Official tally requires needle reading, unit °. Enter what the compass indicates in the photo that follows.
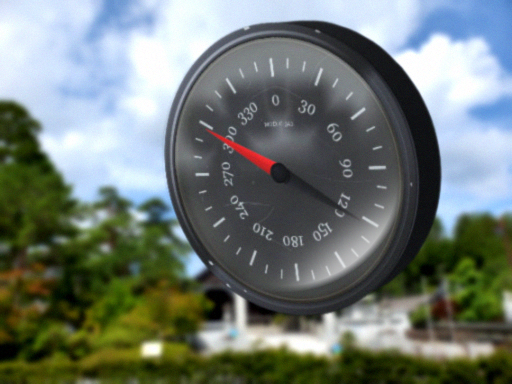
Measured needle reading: 300 °
